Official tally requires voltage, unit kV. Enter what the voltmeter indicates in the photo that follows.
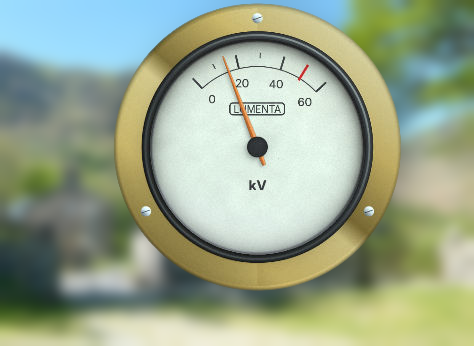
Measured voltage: 15 kV
